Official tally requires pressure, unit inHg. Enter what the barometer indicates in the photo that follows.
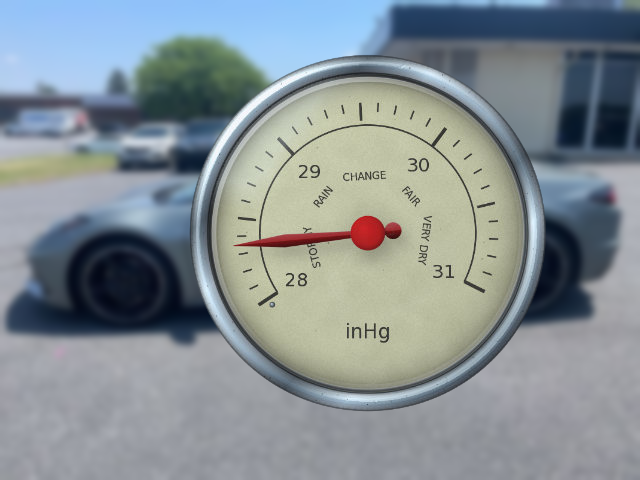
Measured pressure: 28.35 inHg
